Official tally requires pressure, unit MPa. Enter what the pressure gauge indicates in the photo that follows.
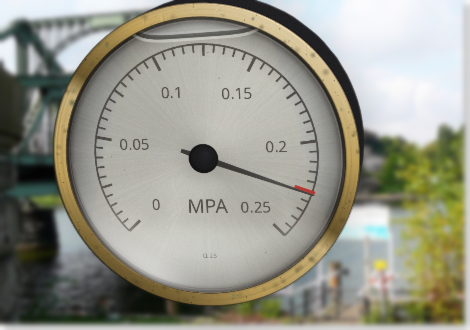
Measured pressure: 0.225 MPa
